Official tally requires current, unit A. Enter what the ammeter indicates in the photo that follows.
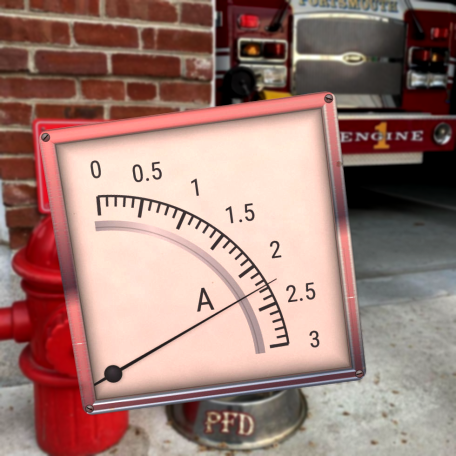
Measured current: 2.25 A
